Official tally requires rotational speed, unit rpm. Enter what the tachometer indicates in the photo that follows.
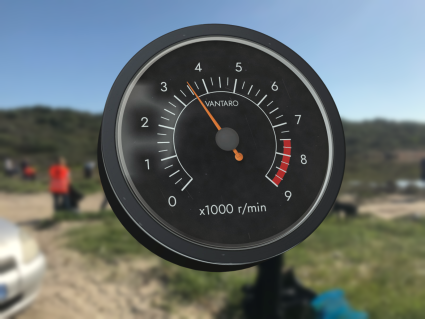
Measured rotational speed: 3500 rpm
